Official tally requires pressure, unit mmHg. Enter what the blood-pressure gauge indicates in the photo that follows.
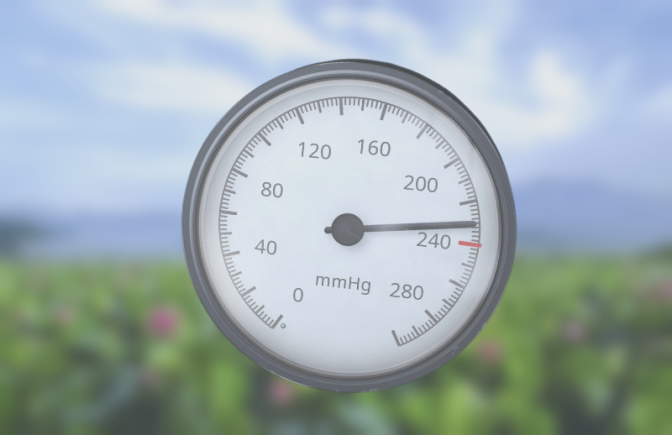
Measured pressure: 230 mmHg
